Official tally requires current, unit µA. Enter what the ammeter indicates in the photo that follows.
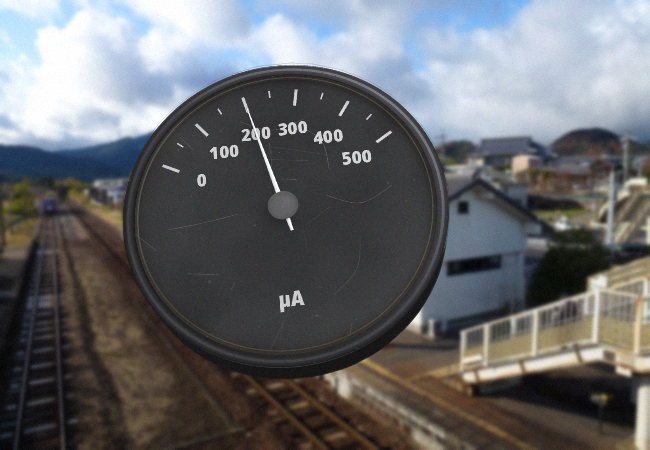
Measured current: 200 µA
